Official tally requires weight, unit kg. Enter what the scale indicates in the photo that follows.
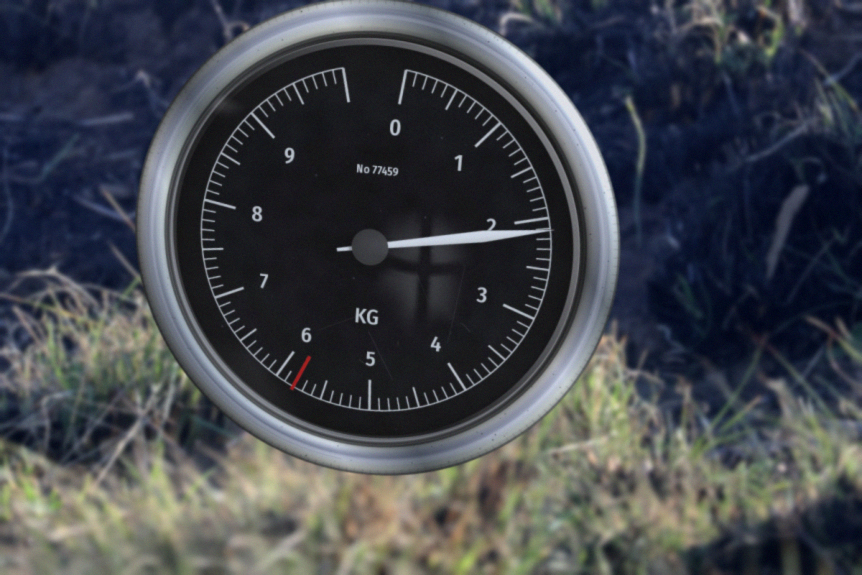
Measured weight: 2.1 kg
